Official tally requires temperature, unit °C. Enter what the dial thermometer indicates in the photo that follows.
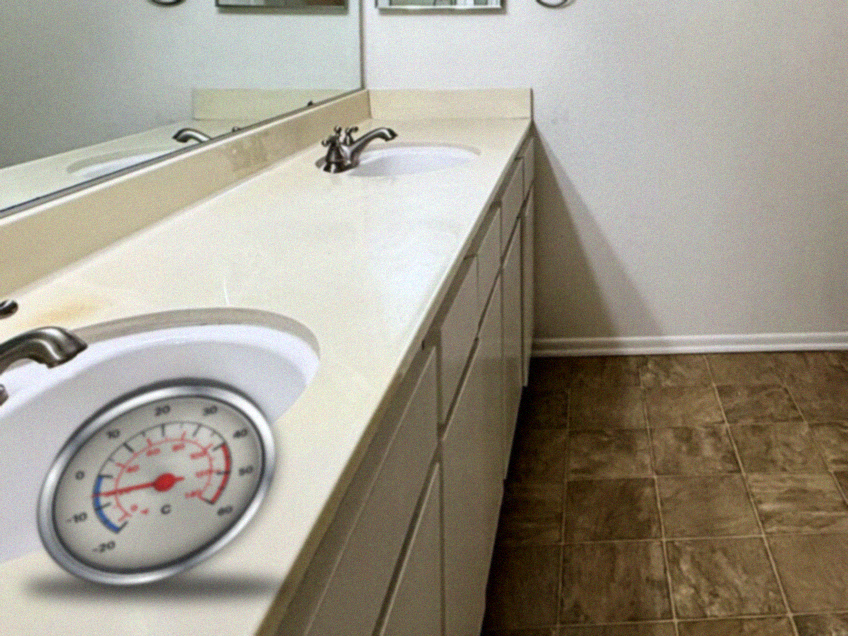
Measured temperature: -5 °C
